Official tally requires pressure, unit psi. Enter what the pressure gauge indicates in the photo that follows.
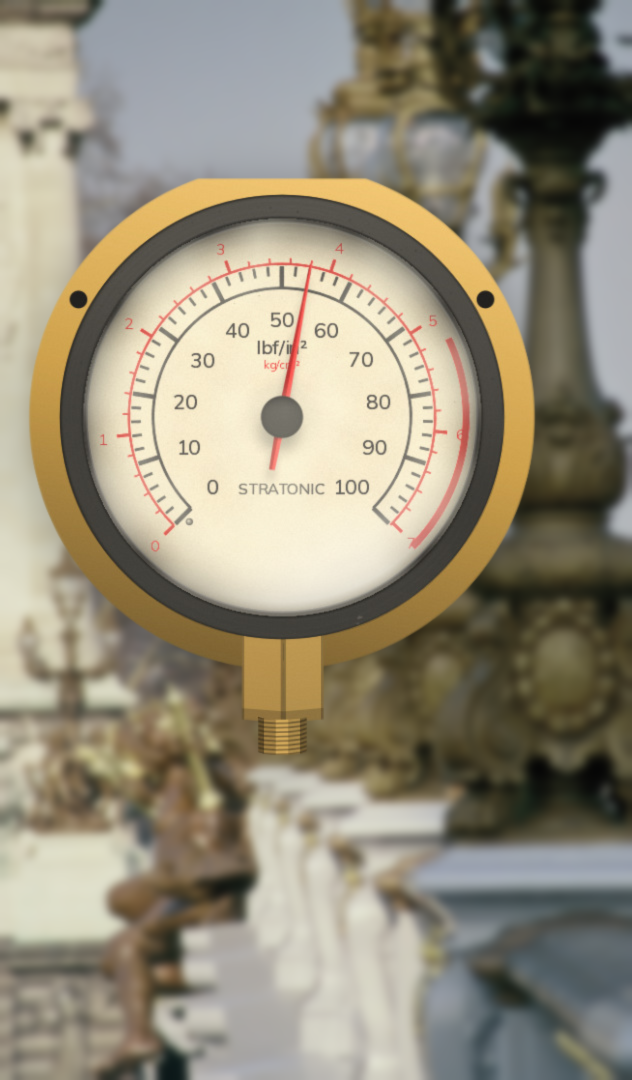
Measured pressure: 54 psi
